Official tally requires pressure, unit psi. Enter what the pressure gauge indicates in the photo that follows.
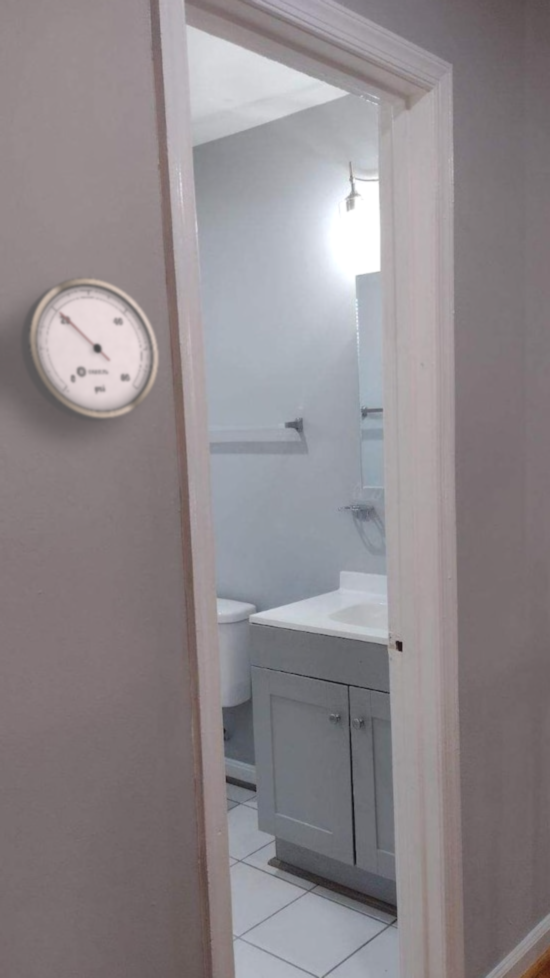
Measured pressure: 20 psi
